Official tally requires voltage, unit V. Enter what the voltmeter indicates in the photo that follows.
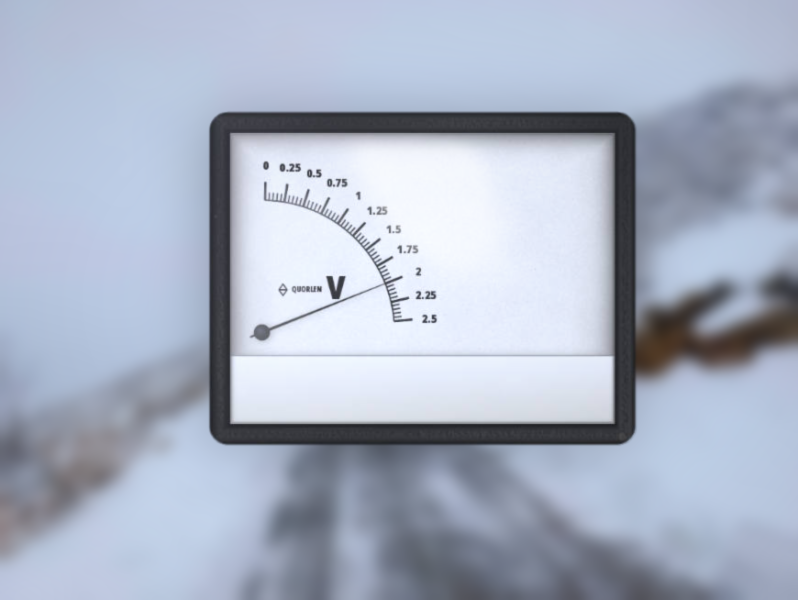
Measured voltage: 2 V
